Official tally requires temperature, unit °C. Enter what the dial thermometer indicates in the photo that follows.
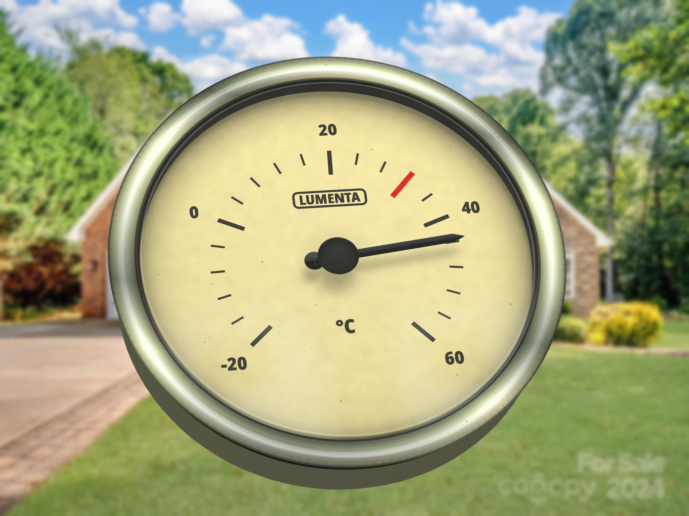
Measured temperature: 44 °C
